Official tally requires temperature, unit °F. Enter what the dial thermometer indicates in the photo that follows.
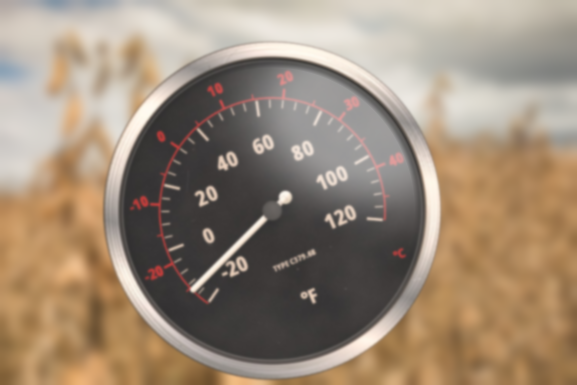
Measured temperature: -14 °F
